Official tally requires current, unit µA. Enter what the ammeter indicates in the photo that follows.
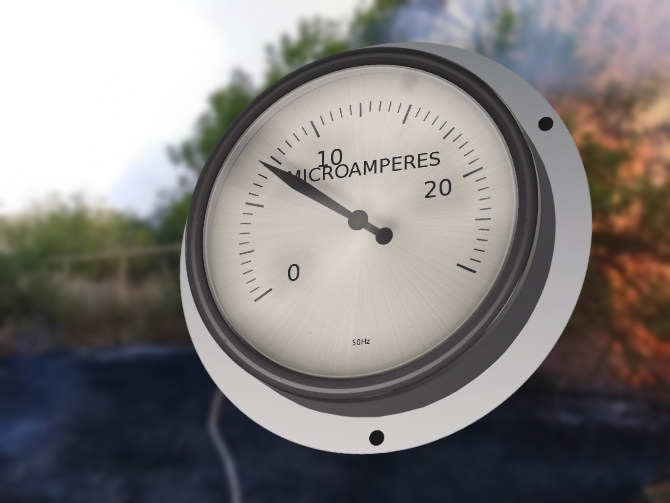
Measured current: 7 µA
